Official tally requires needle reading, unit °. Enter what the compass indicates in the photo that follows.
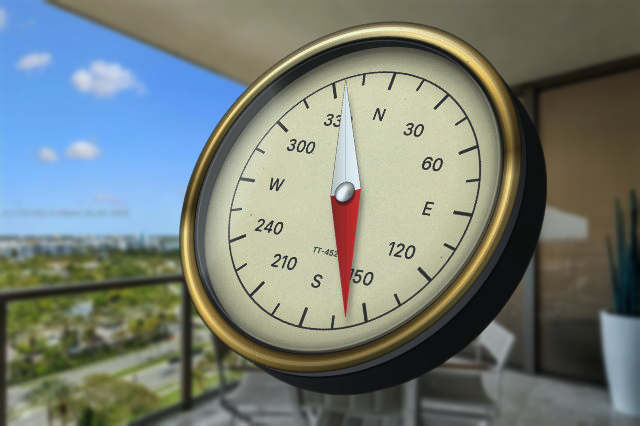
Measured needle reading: 157.5 °
